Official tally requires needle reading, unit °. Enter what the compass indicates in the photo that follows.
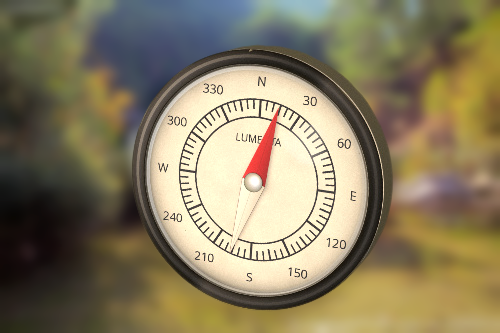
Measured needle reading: 15 °
